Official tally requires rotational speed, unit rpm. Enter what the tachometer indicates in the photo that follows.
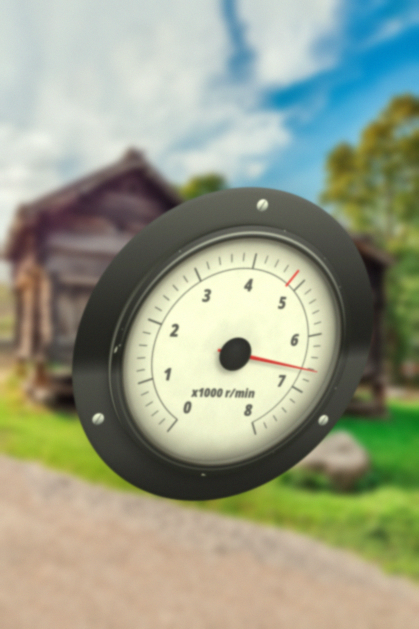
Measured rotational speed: 6600 rpm
